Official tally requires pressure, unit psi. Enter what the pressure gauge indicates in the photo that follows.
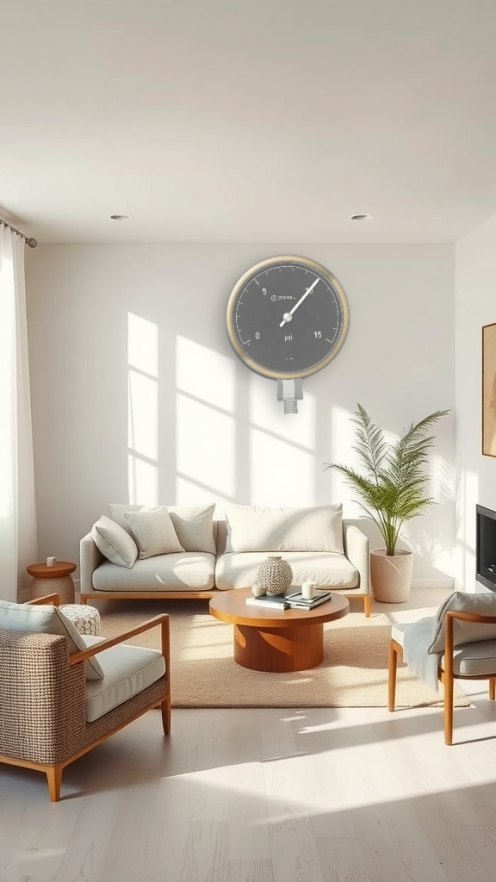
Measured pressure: 10 psi
